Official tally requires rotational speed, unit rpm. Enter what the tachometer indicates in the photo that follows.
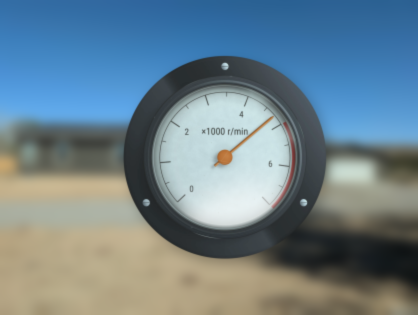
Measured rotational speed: 4750 rpm
